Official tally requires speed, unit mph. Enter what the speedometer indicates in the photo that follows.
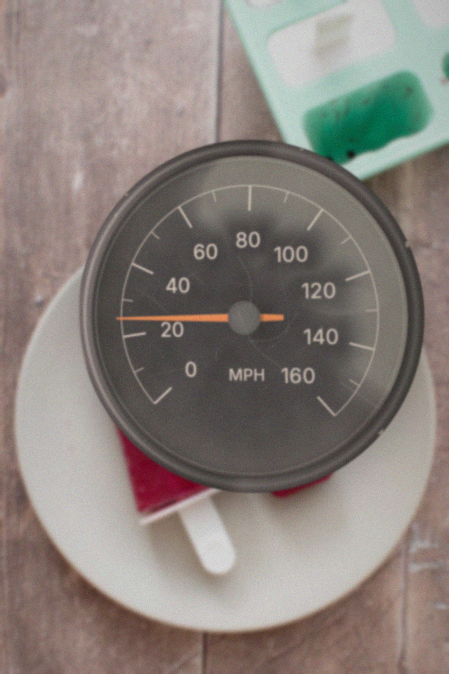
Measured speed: 25 mph
